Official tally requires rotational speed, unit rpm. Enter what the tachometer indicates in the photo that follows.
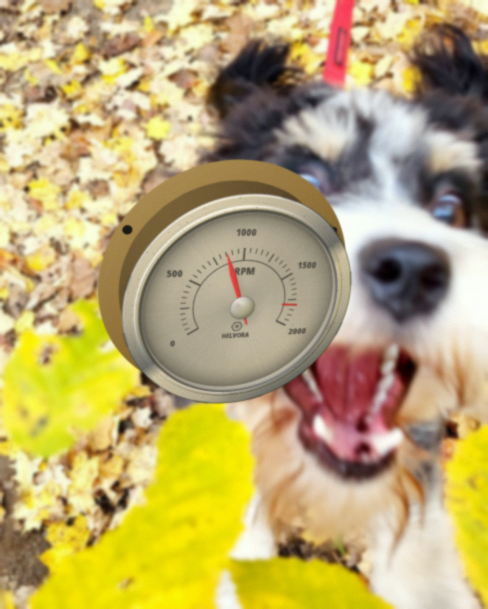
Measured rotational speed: 850 rpm
